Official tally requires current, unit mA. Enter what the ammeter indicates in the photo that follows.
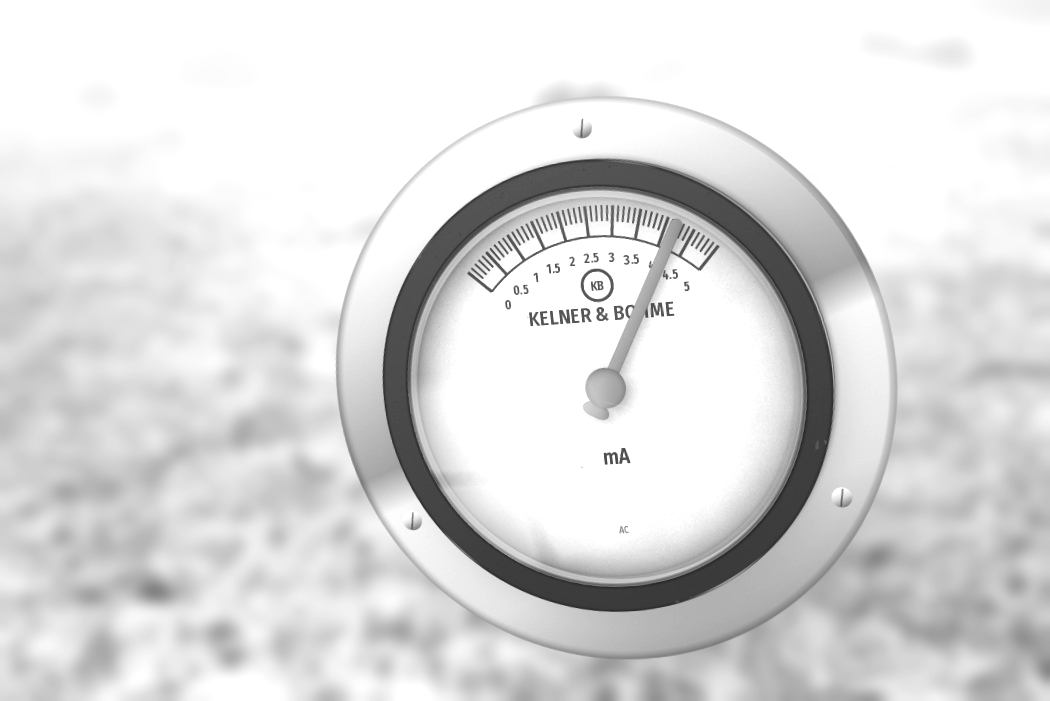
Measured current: 4.2 mA
